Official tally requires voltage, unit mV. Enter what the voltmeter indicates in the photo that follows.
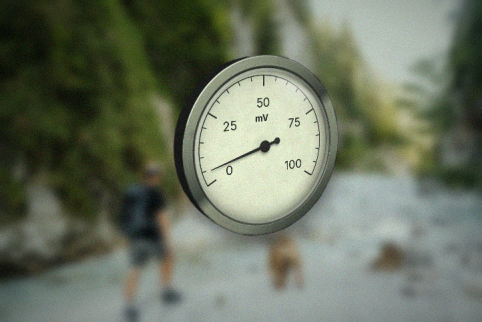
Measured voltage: 5 mV
